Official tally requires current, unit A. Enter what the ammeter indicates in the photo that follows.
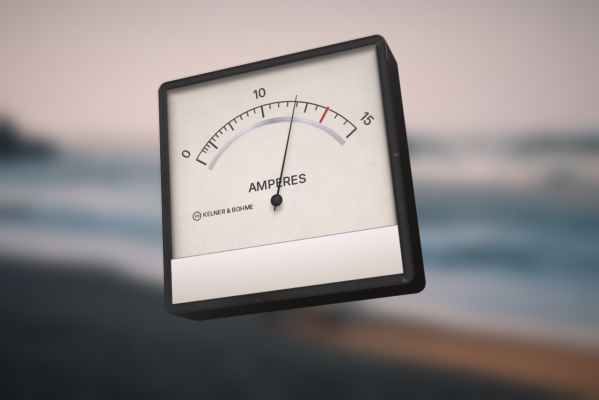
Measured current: 12 A
